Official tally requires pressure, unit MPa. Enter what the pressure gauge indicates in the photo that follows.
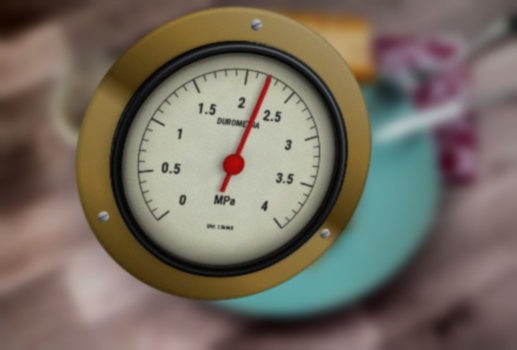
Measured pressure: 2.2 MPa
